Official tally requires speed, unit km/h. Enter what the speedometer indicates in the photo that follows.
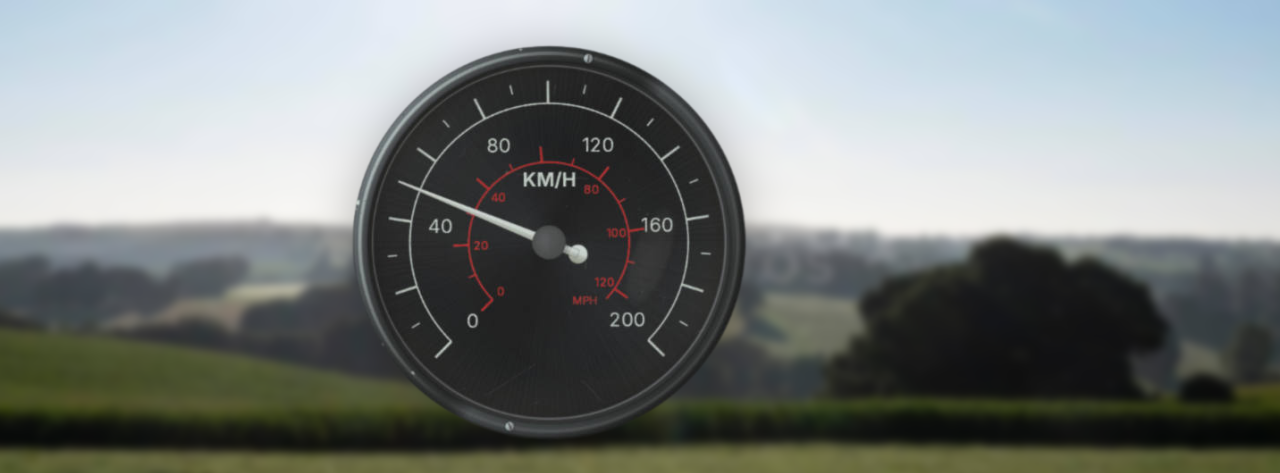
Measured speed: 50 km/h
